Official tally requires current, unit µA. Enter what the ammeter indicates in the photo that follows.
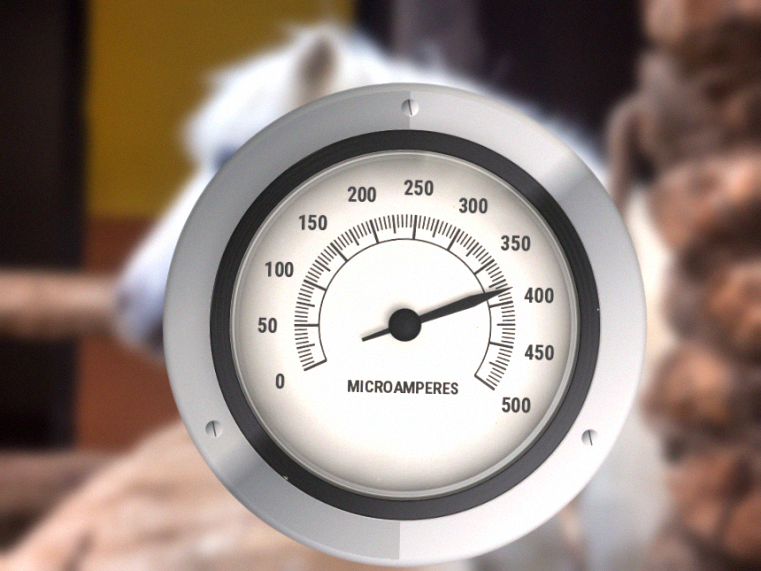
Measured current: 385 µA
